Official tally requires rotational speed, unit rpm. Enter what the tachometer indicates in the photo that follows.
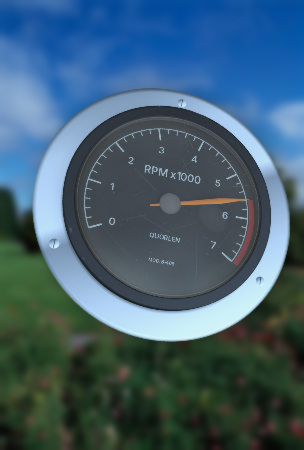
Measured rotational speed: 5600 rpm
